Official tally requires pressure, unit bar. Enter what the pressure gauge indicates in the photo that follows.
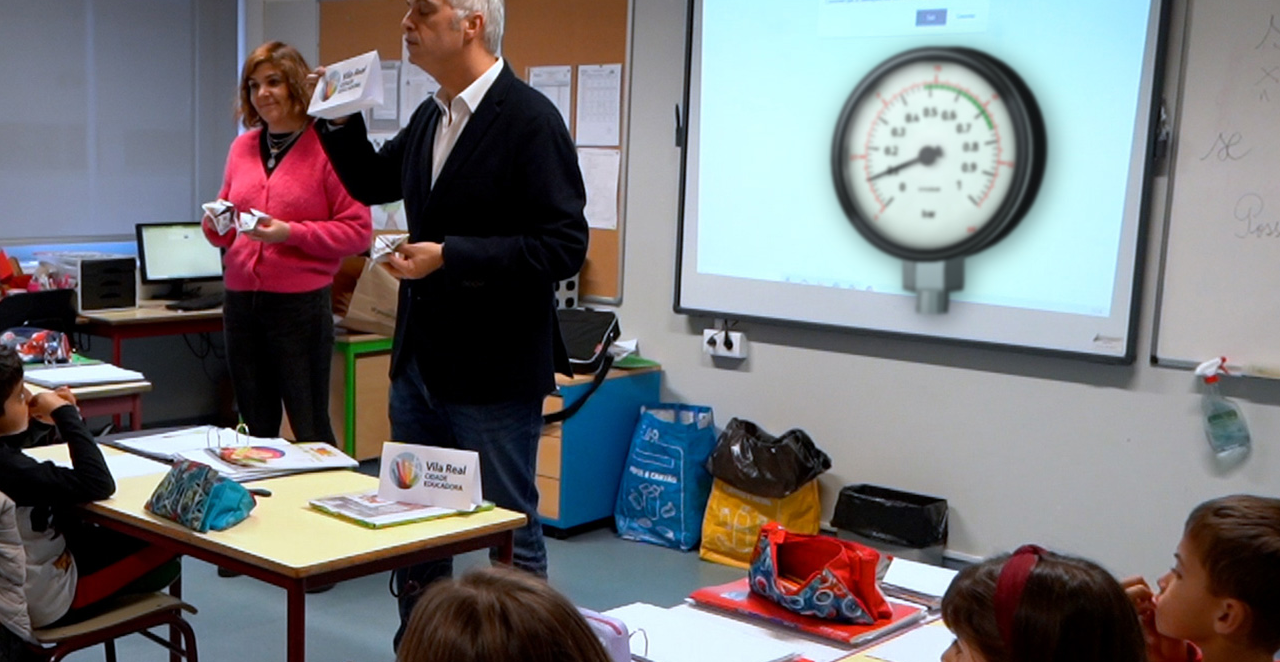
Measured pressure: 0.1 bar
